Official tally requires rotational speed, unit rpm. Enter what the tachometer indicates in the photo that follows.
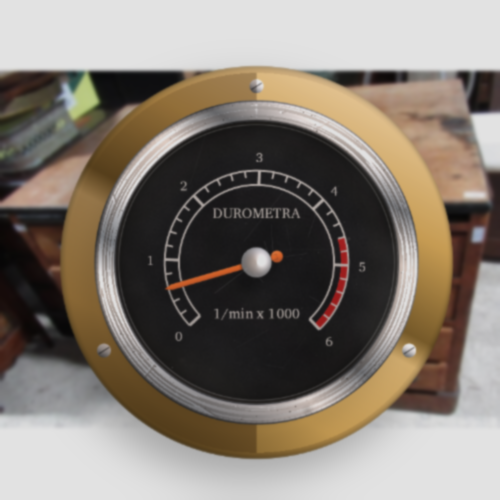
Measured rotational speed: 600 rpm
